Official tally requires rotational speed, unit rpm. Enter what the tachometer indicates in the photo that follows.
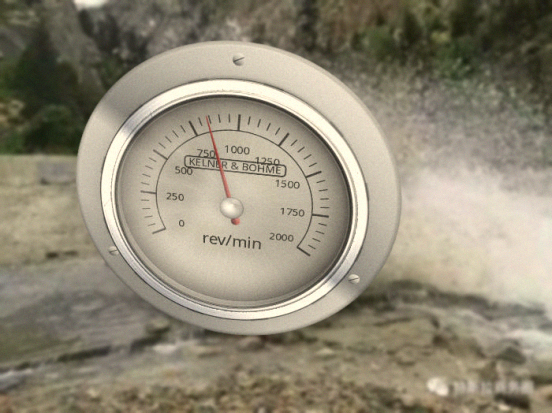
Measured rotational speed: 850 rpm
